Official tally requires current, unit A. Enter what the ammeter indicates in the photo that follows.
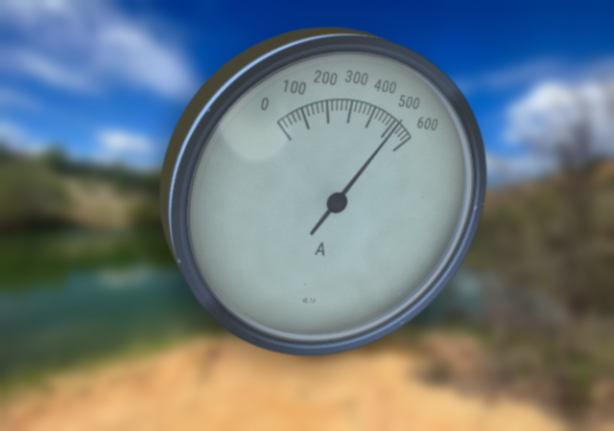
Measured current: 500 A
